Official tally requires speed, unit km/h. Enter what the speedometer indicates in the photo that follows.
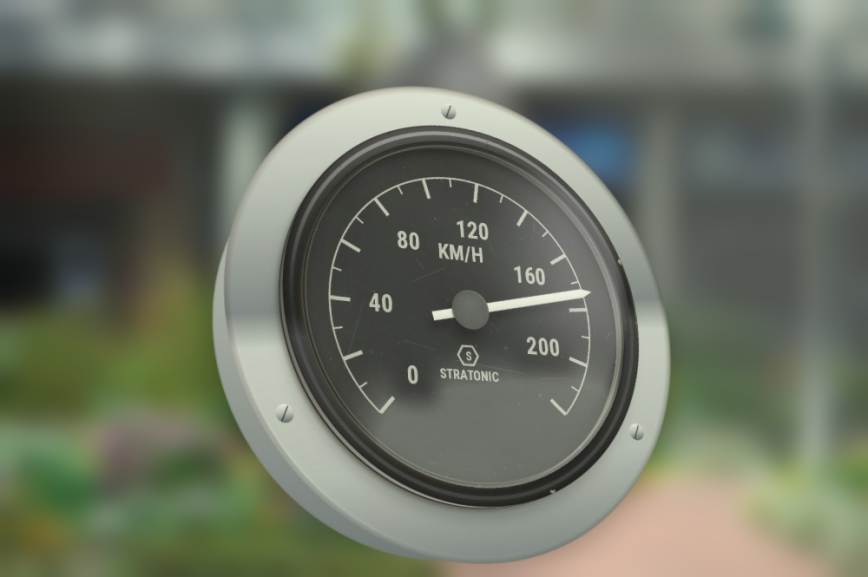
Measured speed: 175 km/h
